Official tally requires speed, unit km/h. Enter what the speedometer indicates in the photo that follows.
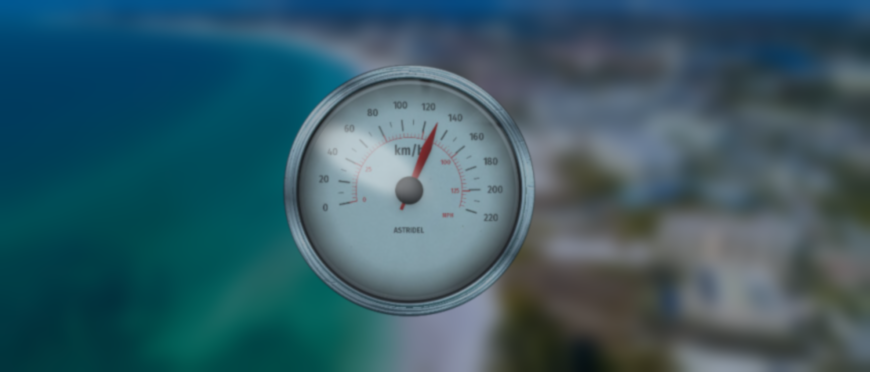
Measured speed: 130 km/h
